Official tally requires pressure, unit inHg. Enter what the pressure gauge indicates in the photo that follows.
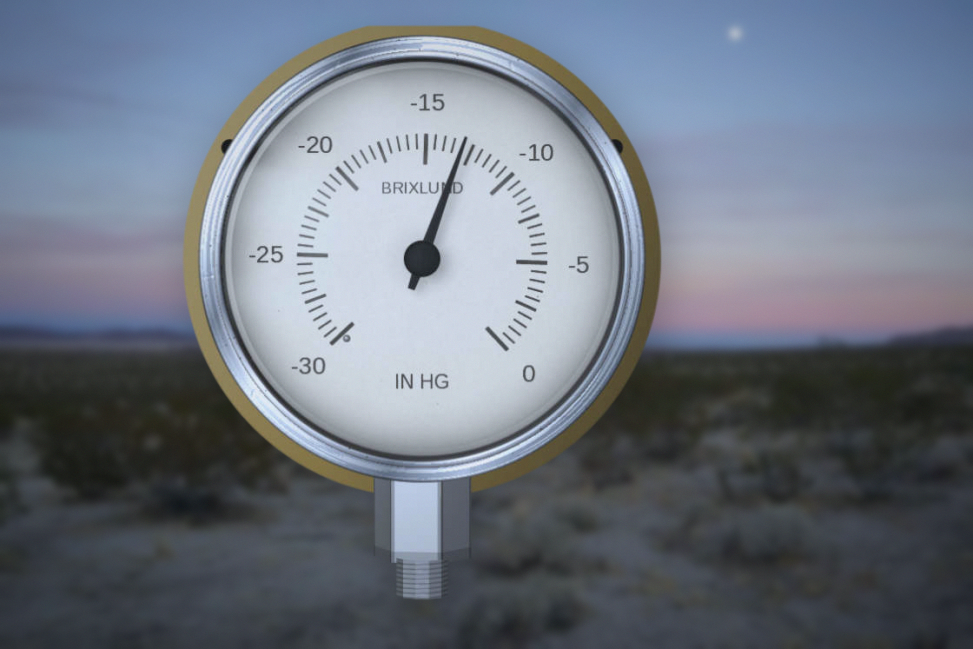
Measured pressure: -13 inHg
